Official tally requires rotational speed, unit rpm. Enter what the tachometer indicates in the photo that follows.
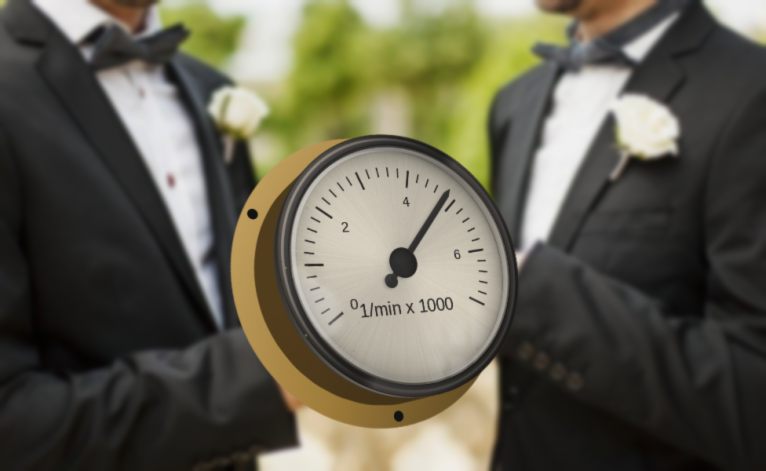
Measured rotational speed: 4800 rpm
